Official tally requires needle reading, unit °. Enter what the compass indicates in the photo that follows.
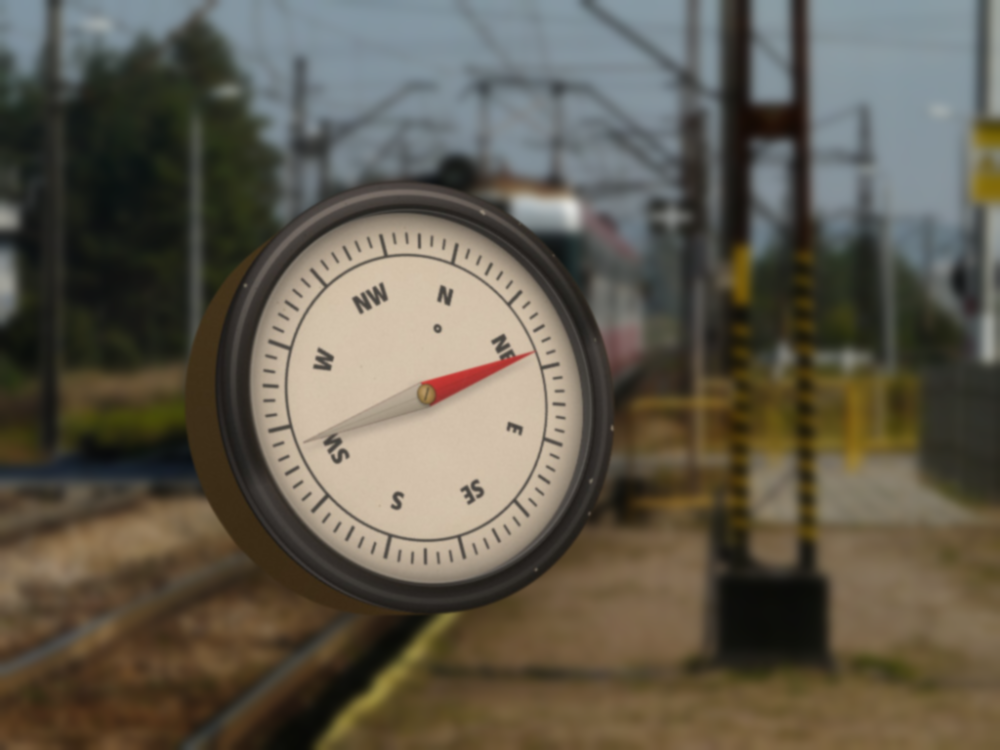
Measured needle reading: 52.5 °
